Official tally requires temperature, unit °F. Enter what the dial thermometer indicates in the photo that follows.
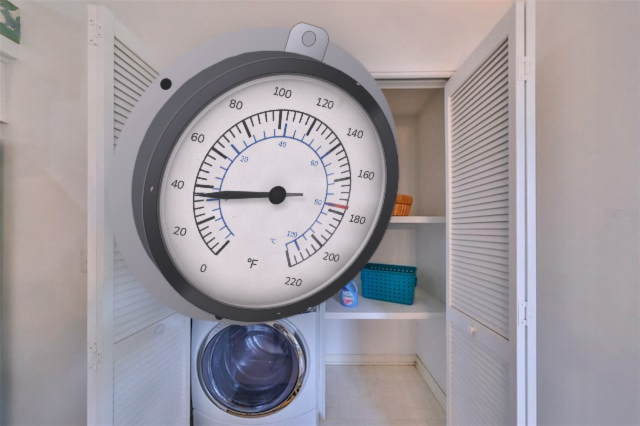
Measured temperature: 36 °F
